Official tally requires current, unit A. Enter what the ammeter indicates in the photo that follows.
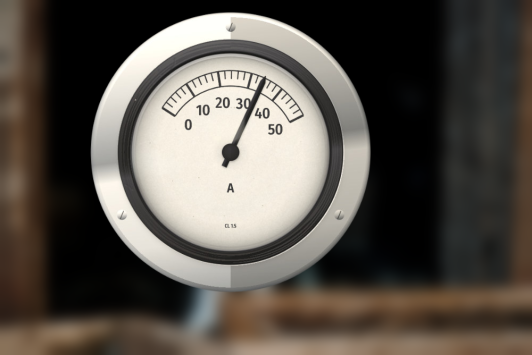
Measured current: 34 A
